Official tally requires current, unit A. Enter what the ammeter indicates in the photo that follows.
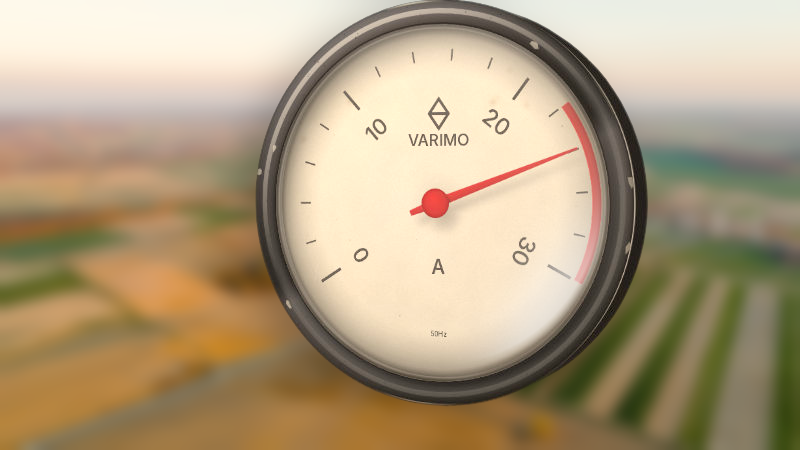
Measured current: 24 A
